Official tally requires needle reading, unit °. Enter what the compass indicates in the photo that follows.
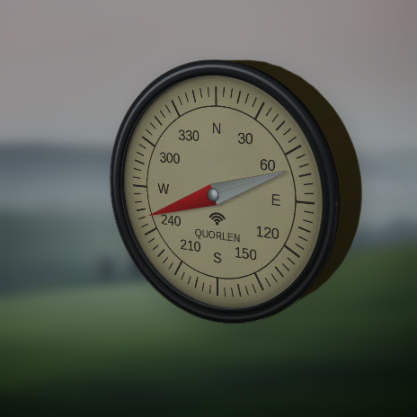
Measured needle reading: 250 °
